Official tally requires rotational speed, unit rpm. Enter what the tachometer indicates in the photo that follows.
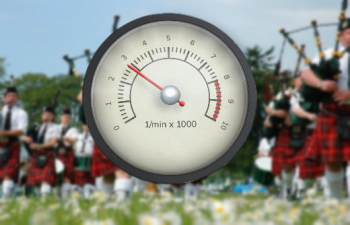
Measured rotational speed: 2800 rpm
